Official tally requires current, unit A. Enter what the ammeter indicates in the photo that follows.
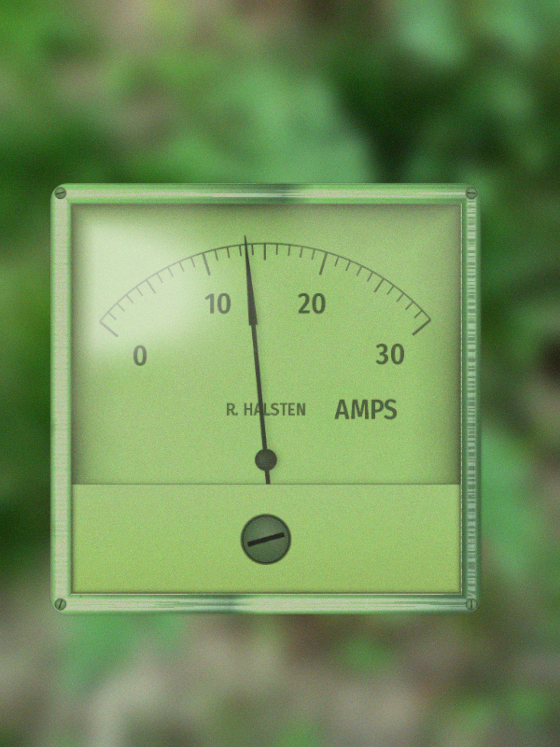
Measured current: 13.5 A
